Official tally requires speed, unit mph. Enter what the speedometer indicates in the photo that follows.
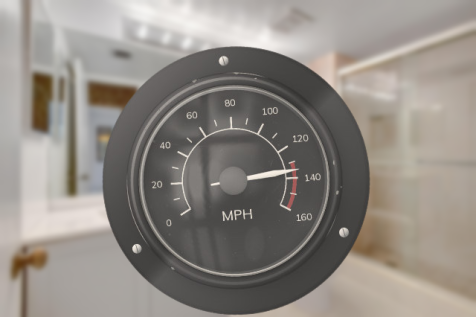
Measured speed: 135 mph
